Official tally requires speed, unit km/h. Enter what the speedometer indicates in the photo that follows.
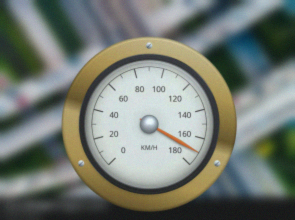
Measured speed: 170 km/h
